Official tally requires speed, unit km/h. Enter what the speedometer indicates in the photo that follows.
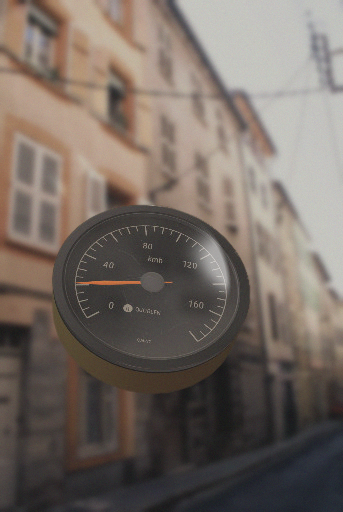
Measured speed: 20 km/h
